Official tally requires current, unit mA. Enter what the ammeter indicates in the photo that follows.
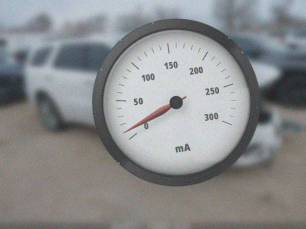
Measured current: 10 mA
